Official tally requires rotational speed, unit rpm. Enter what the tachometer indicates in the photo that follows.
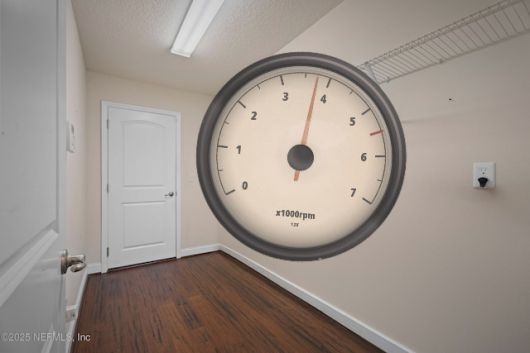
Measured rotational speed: 3750 rpm
